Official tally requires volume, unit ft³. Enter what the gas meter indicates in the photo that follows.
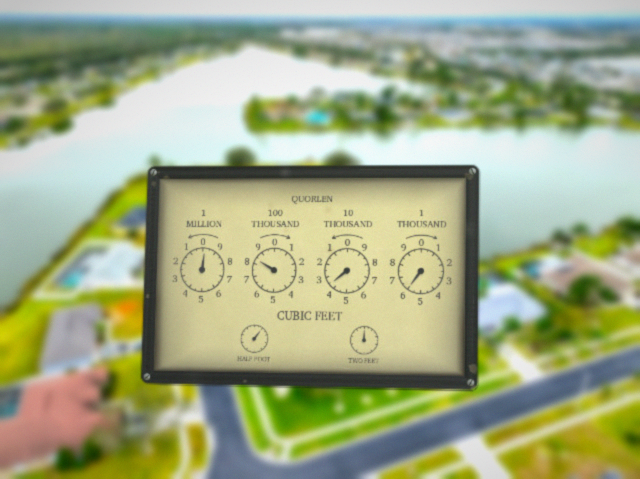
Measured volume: 983600 ft³
